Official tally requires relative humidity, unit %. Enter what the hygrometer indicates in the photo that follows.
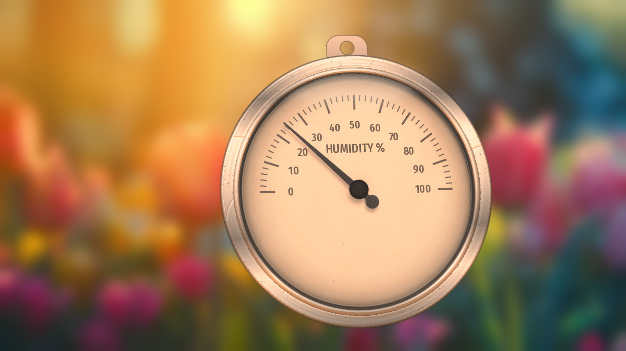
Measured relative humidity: 24 %
